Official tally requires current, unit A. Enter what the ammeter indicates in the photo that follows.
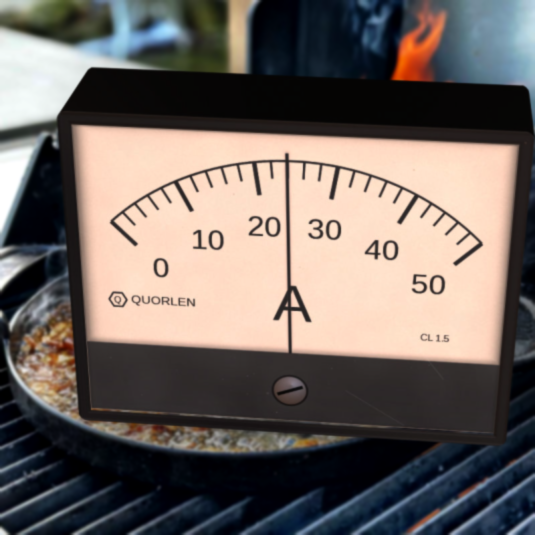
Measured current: 24 A
